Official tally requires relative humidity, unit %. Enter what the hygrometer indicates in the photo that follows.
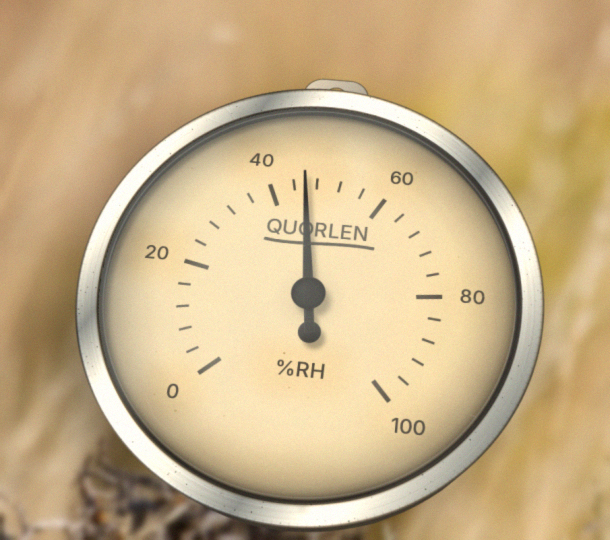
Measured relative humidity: 46 %
